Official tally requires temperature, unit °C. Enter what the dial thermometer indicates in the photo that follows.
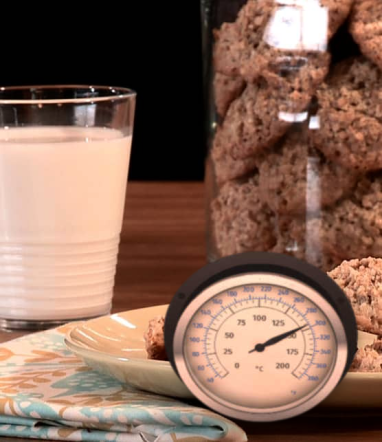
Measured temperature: 145 °C
